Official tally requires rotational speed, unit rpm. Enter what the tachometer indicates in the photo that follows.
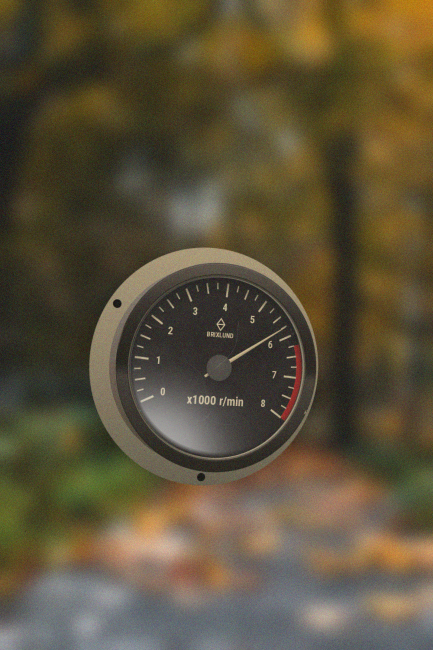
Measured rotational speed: 5750 rpm
